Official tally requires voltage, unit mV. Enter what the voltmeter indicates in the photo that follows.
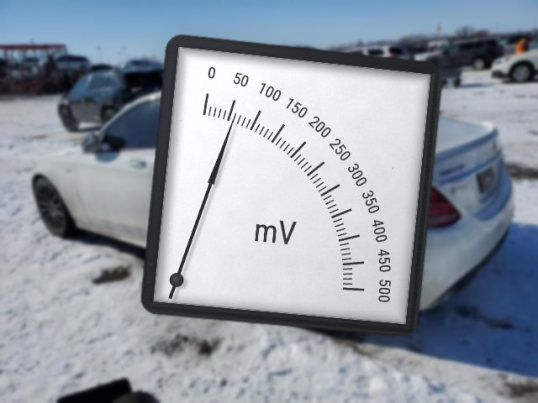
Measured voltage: 60 mV
